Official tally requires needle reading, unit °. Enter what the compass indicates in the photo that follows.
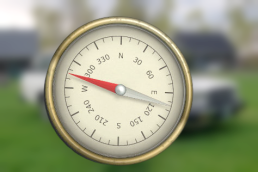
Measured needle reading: 285 °
